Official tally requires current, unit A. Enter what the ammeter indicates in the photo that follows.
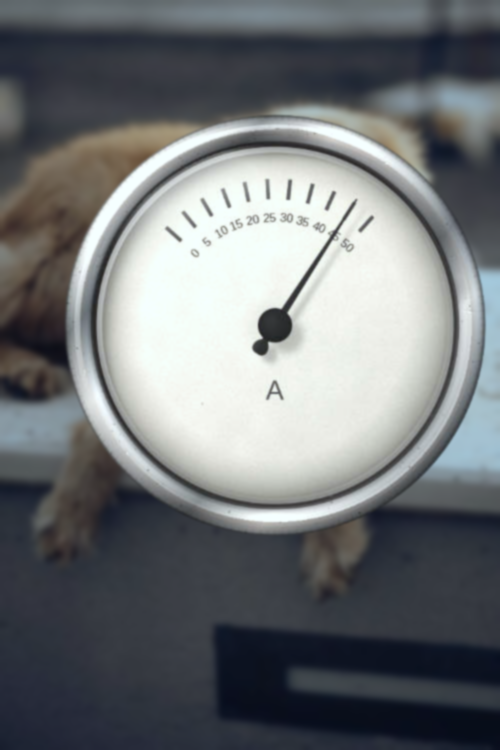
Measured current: 45 A
